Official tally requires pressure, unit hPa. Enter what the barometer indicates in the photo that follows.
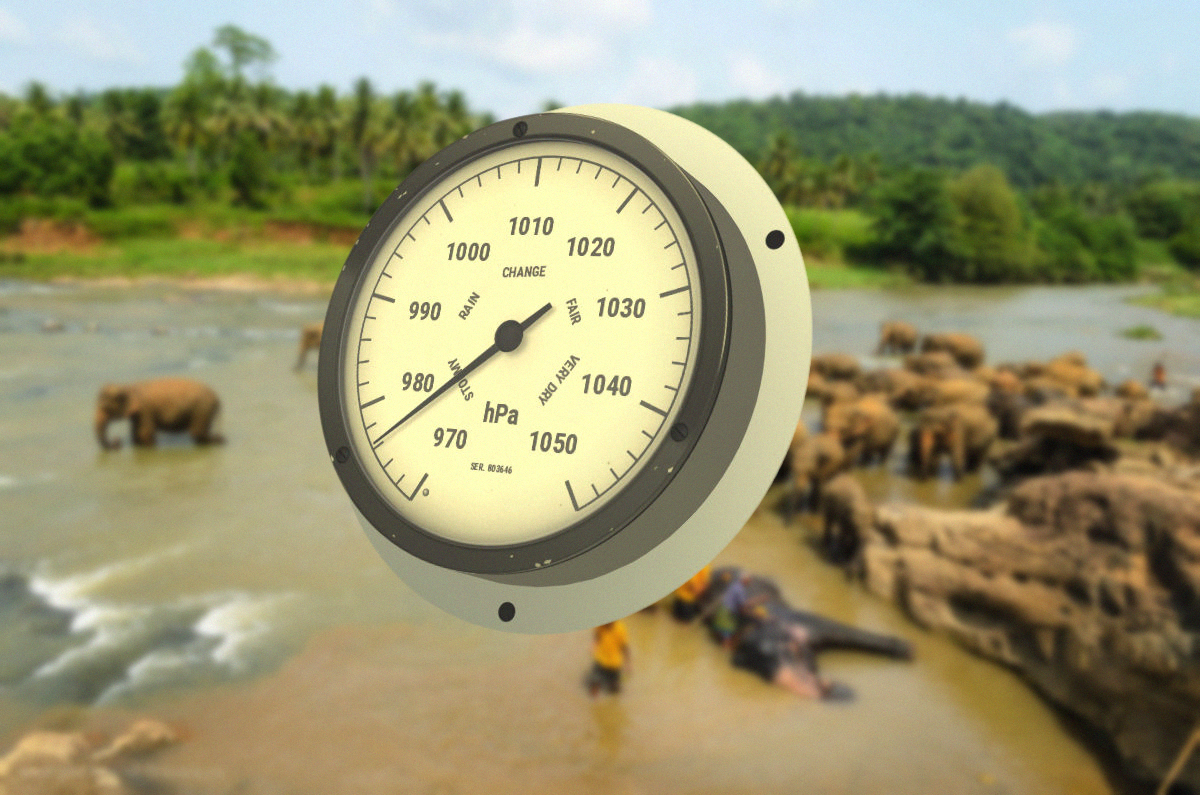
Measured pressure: 976 hPa
